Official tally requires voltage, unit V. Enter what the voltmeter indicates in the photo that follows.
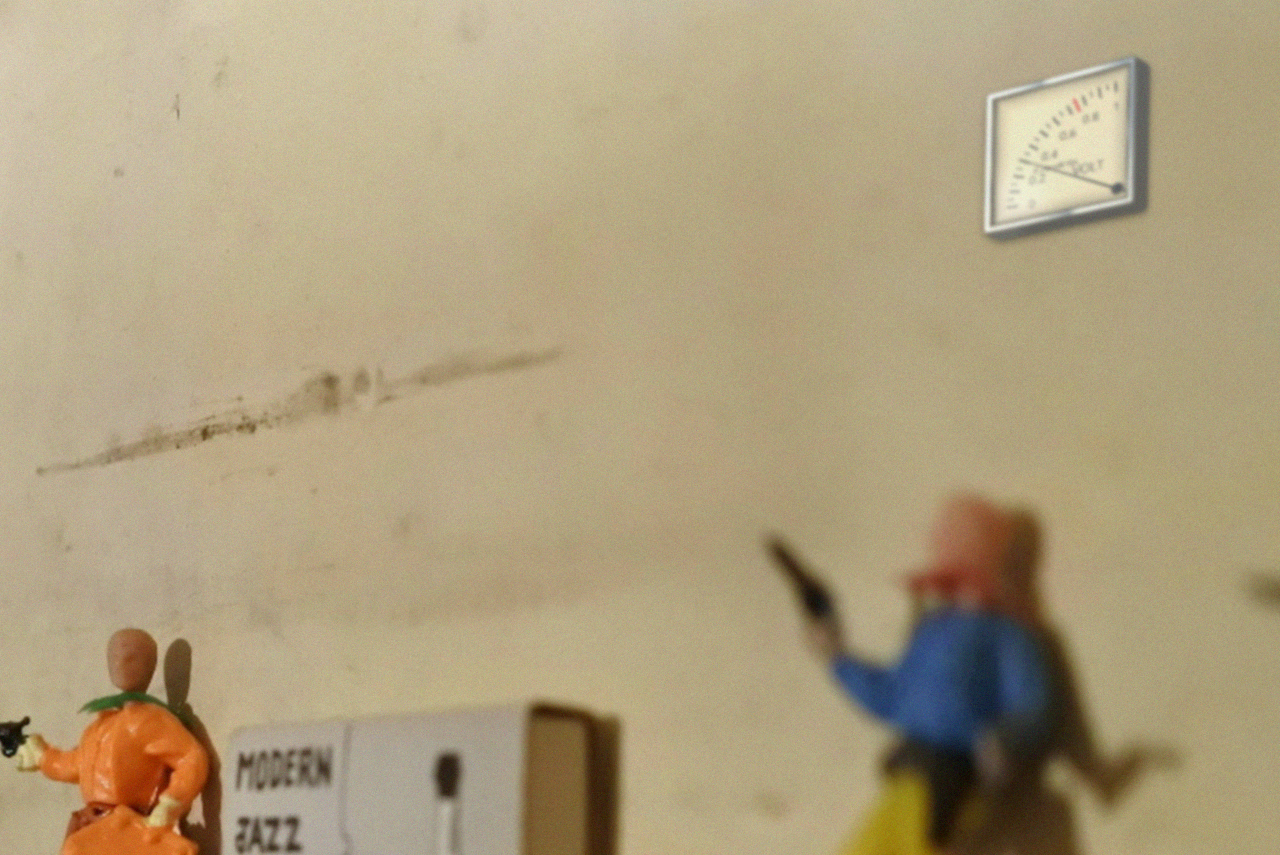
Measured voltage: 0.3 V
